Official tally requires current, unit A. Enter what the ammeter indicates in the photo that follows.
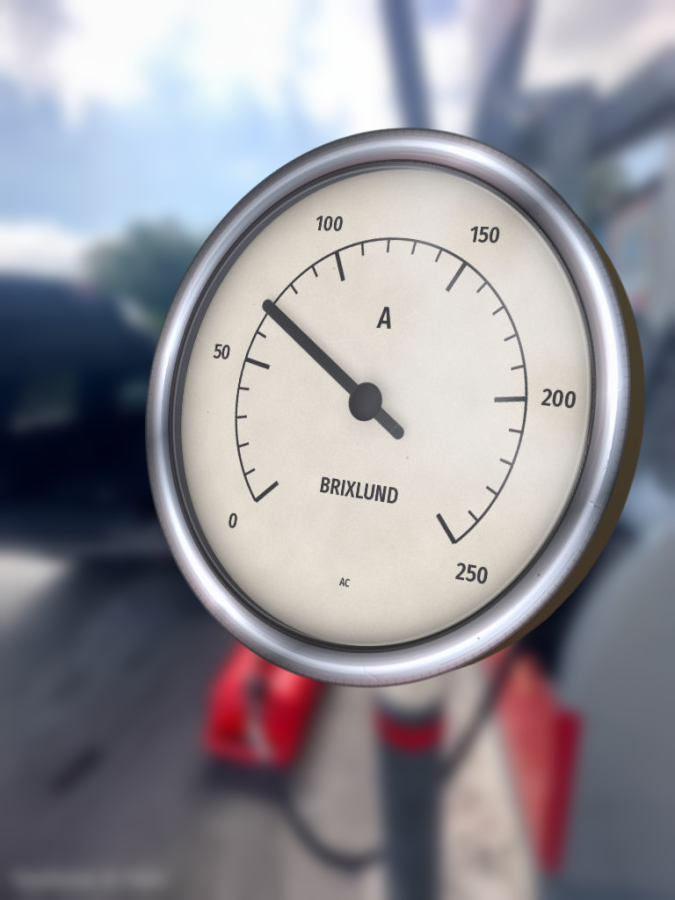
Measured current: 70 A
